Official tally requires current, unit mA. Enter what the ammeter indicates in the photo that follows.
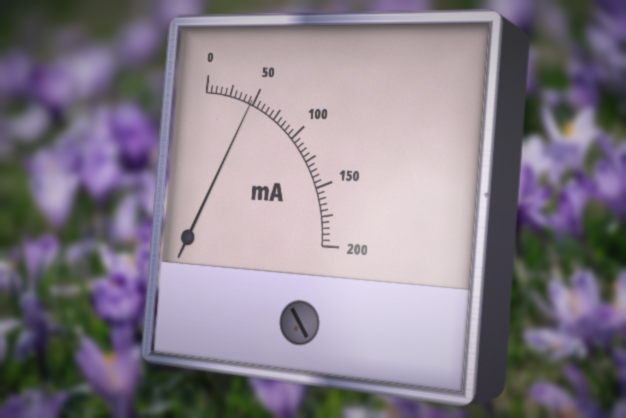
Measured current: 50 mA
